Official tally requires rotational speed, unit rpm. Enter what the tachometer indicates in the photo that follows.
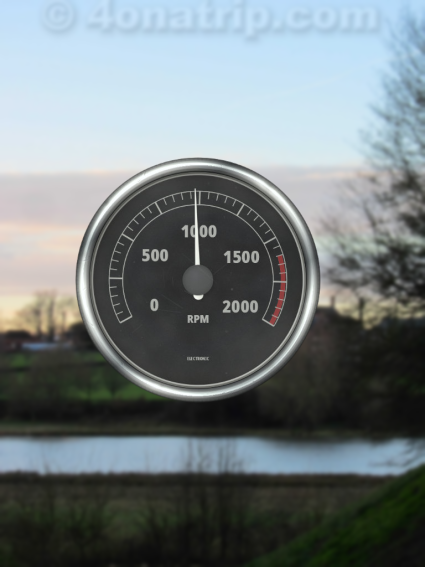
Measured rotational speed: 975 rpm
